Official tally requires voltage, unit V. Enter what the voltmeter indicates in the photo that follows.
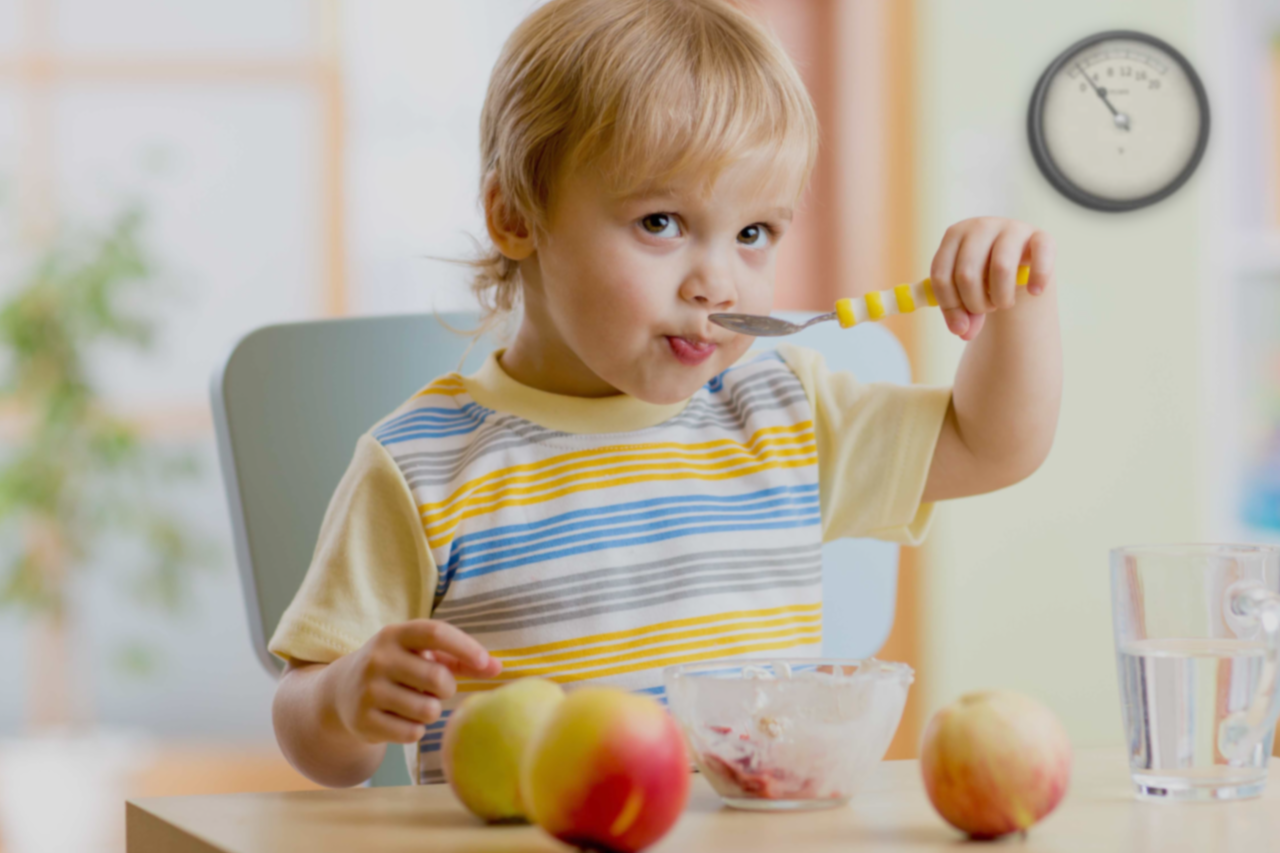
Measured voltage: 2 V
